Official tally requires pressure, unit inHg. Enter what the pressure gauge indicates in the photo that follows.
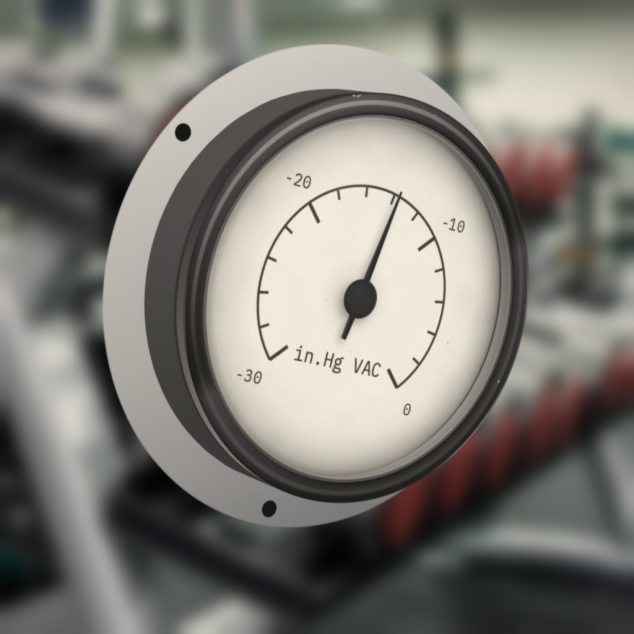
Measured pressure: -14 inHg
